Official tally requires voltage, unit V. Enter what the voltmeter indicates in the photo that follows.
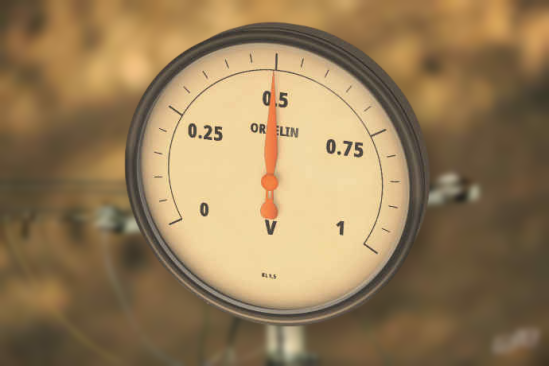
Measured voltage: 0.5 V
